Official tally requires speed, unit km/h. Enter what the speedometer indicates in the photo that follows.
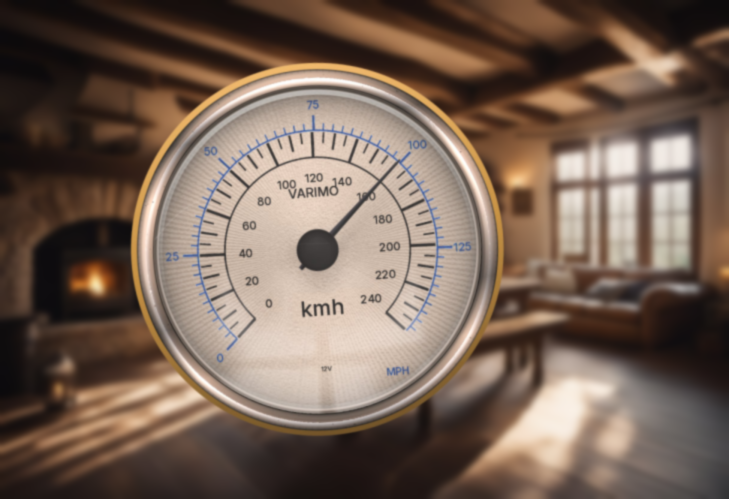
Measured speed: 160 km/h
